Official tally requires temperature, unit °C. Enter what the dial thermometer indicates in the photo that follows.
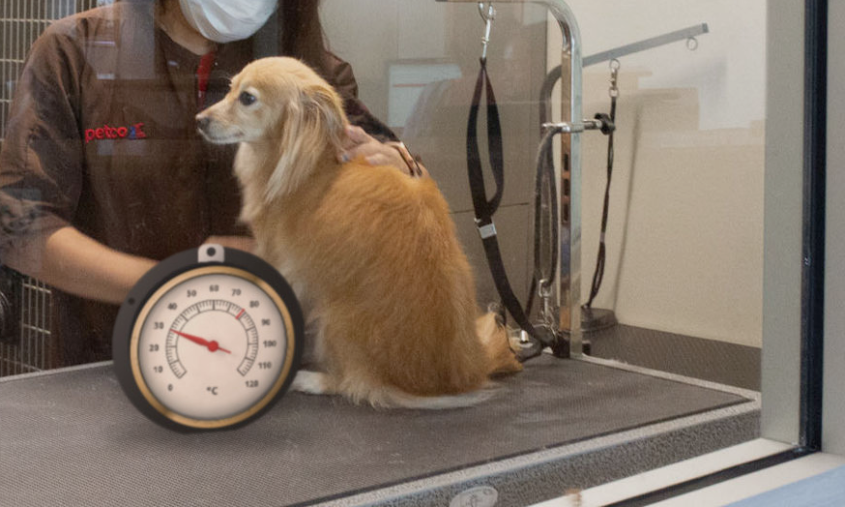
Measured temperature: 30 °C
